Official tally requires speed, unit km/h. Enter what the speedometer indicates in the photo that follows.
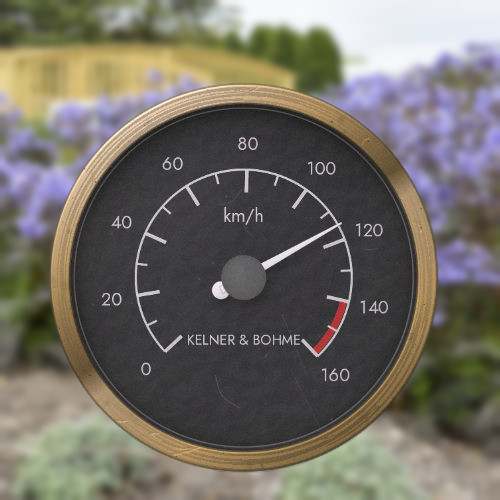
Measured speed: 115 km/h
